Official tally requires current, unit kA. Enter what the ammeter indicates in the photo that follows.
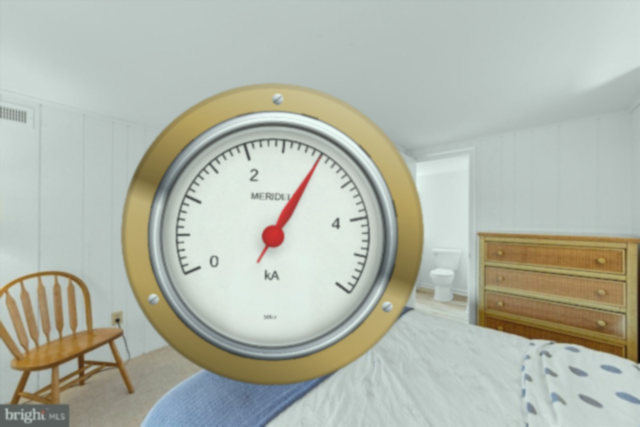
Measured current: 3 kA
